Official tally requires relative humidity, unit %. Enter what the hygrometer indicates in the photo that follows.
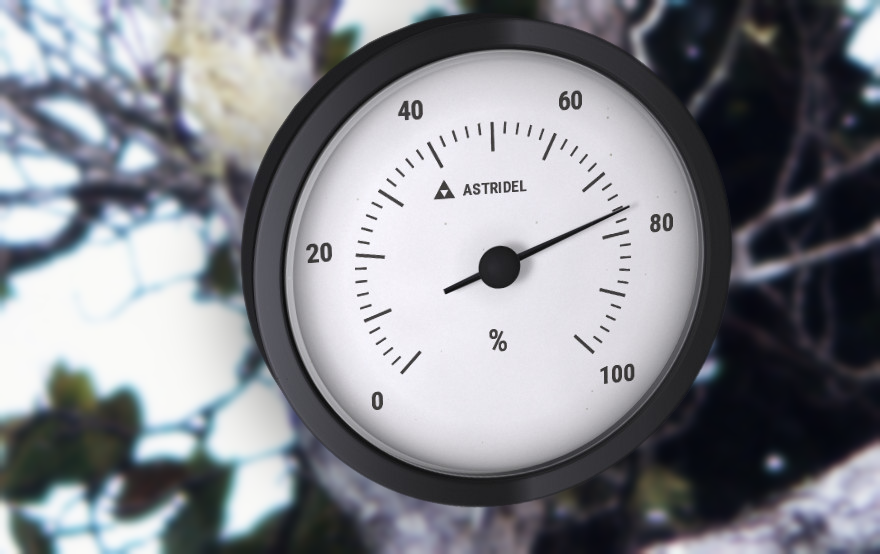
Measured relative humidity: 76 %
